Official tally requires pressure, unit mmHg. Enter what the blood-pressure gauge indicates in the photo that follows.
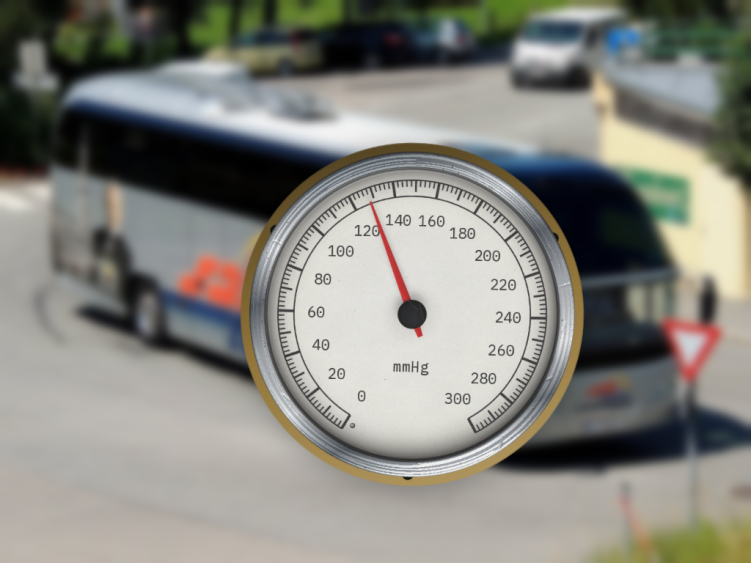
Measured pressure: 128 mmHg
